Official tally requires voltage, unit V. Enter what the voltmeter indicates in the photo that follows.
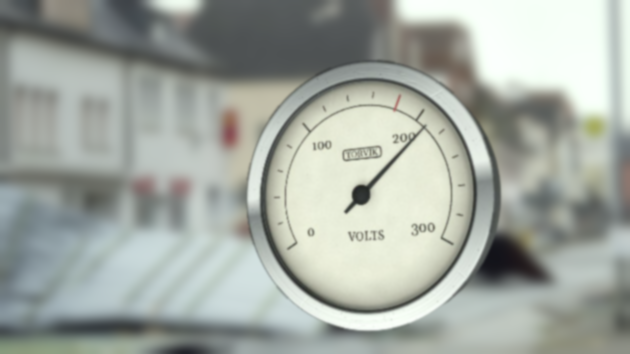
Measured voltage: 210 V
